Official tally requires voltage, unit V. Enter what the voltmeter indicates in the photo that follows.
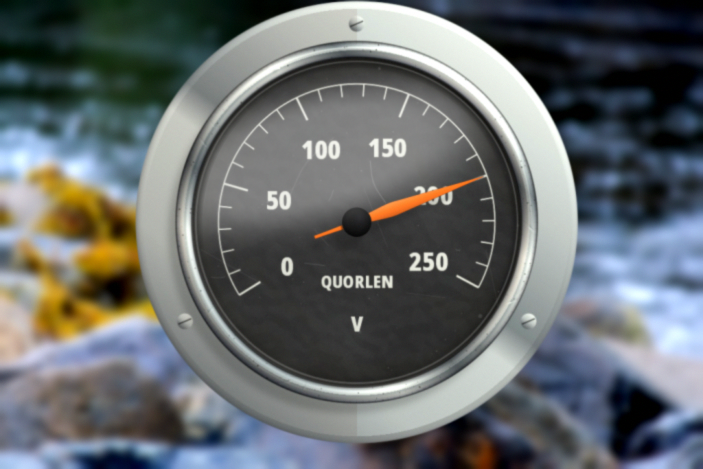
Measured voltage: 200 V
